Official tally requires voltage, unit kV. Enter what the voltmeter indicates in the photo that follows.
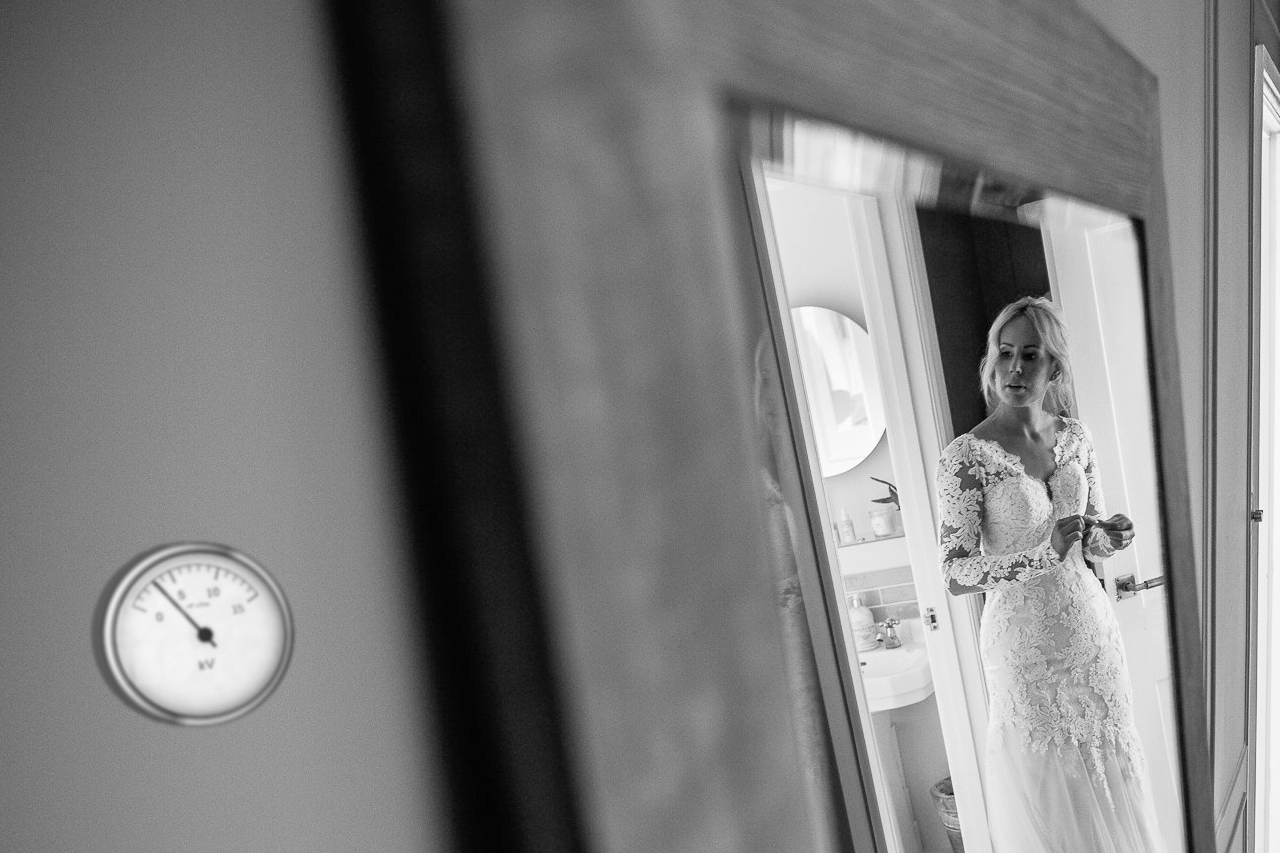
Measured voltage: 3 kV
